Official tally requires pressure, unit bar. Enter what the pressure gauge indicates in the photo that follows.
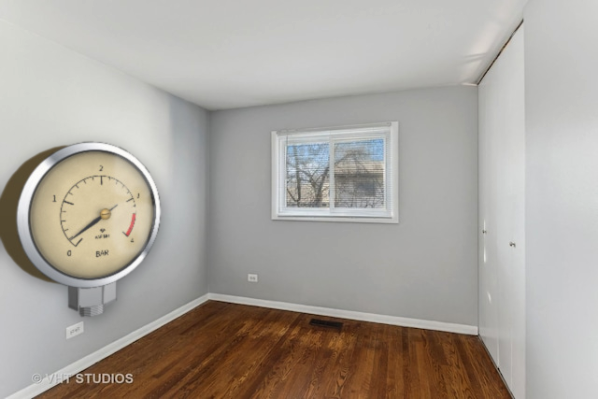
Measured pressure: 0.2 bar
